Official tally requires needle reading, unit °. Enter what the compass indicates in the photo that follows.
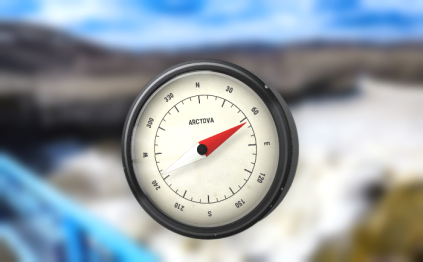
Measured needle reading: 65 °
